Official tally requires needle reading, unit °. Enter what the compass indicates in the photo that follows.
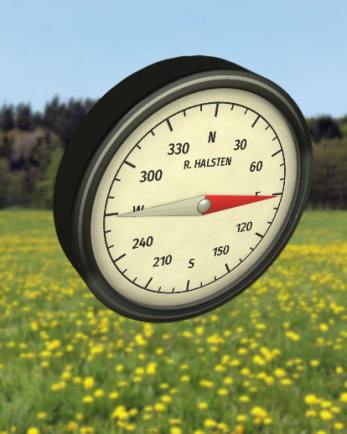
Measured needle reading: 90 °
